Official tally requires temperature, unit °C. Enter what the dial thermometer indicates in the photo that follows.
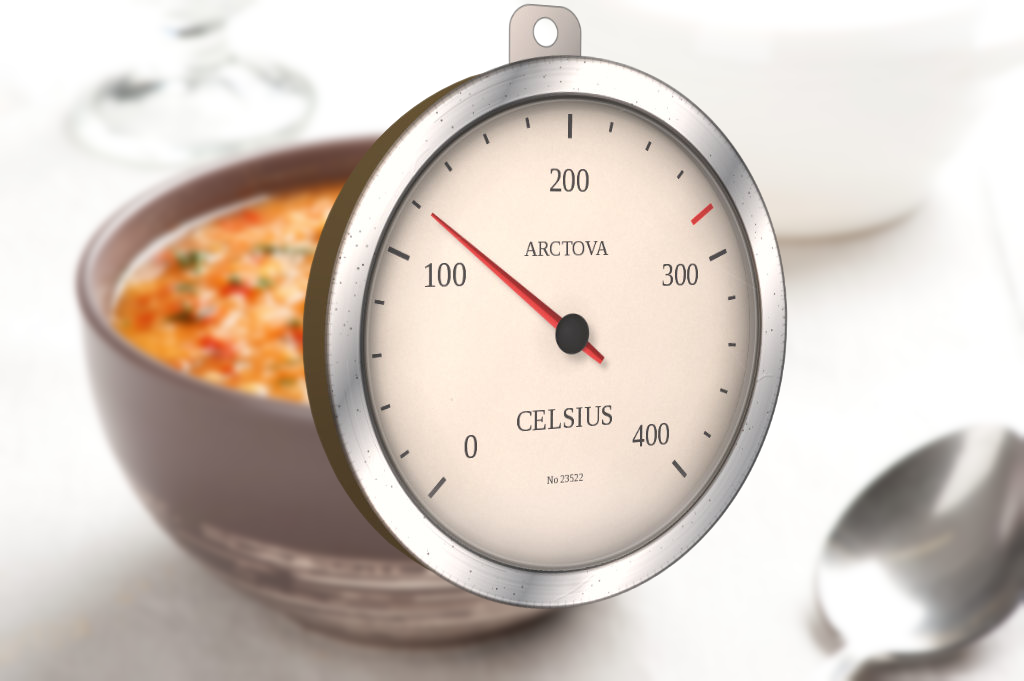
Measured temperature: 120 °C
